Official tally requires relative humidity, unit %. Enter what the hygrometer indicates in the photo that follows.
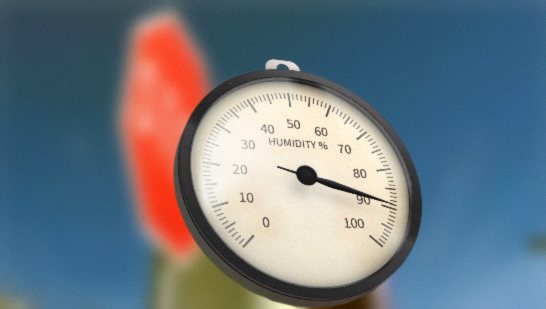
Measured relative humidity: 90 %
